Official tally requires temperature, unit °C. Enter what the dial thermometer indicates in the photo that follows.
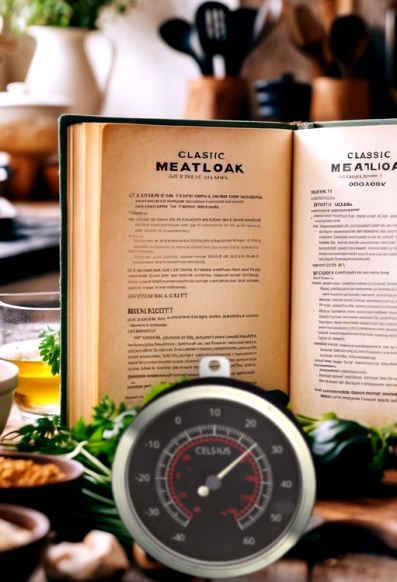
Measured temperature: 25 °C
